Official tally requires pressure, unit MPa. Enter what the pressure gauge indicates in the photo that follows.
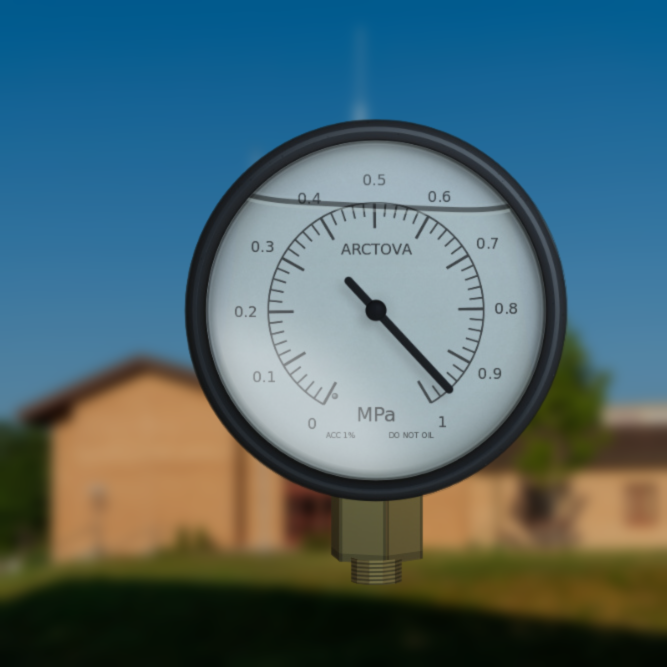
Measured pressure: 0.96 MPa
